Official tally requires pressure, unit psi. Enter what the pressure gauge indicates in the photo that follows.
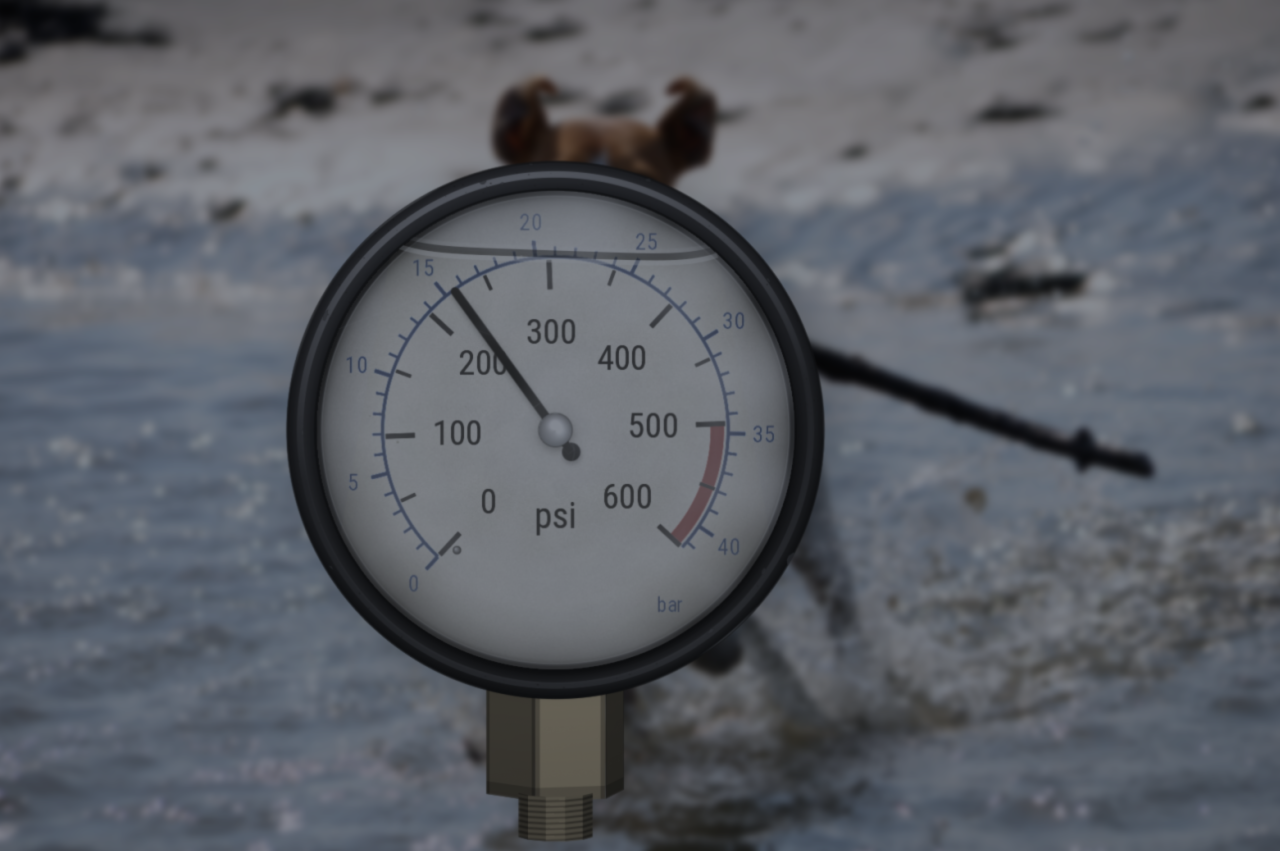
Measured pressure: 225 psi
